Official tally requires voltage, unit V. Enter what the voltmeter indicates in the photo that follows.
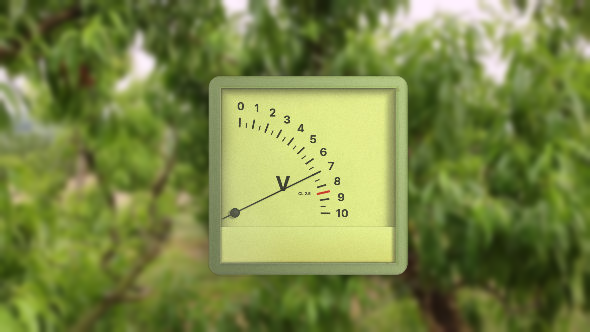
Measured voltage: 7 V
